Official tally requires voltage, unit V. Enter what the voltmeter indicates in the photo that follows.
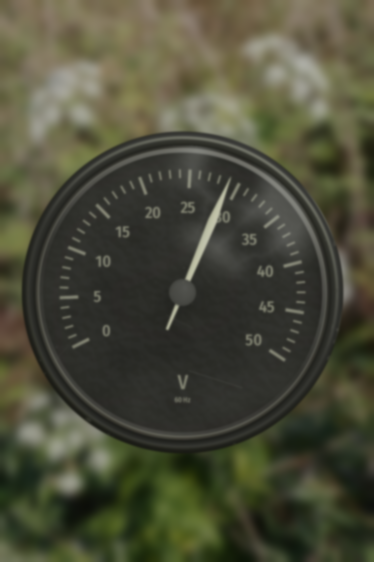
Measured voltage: 29 V
